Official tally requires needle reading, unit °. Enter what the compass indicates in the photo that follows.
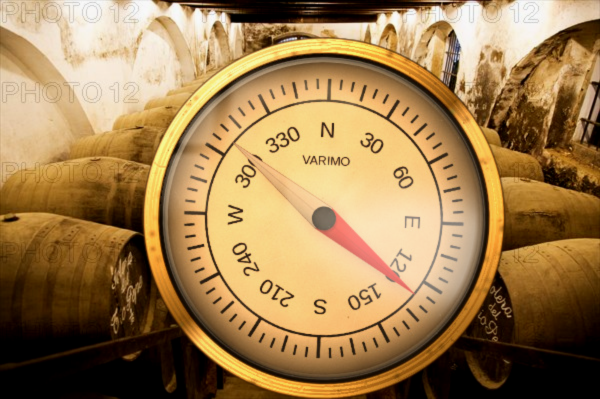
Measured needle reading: 127.5 °
